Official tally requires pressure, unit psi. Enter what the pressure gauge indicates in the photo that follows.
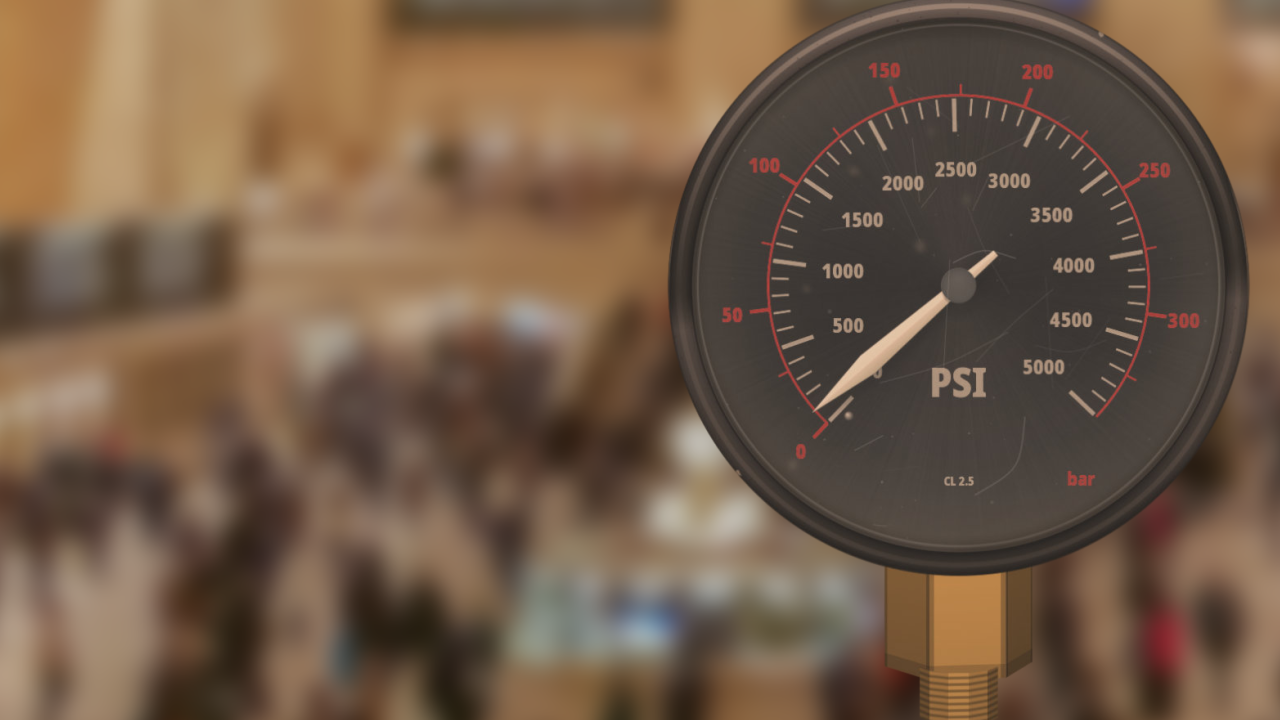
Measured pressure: 100 psi
